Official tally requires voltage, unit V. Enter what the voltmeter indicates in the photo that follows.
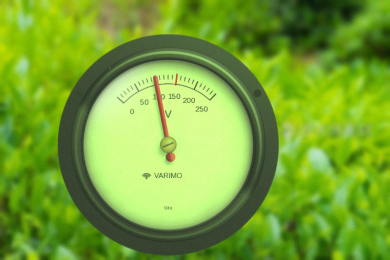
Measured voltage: 100 V
